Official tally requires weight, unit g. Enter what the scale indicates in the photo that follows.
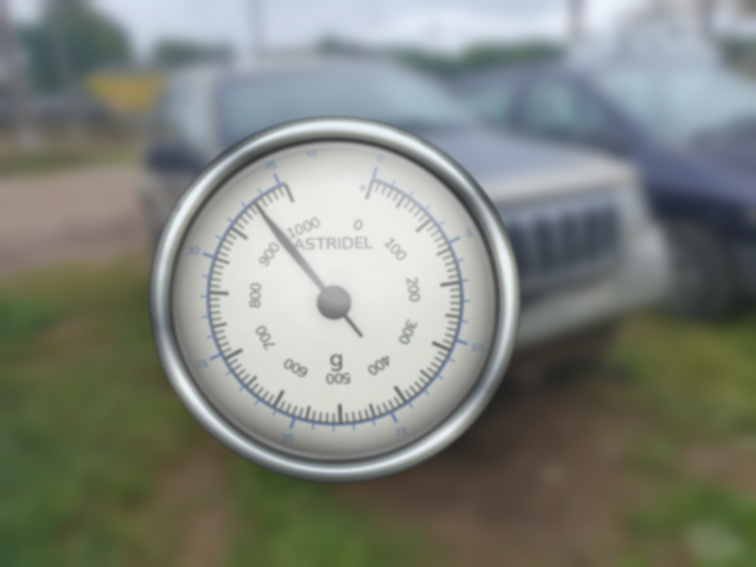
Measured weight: 950 g
